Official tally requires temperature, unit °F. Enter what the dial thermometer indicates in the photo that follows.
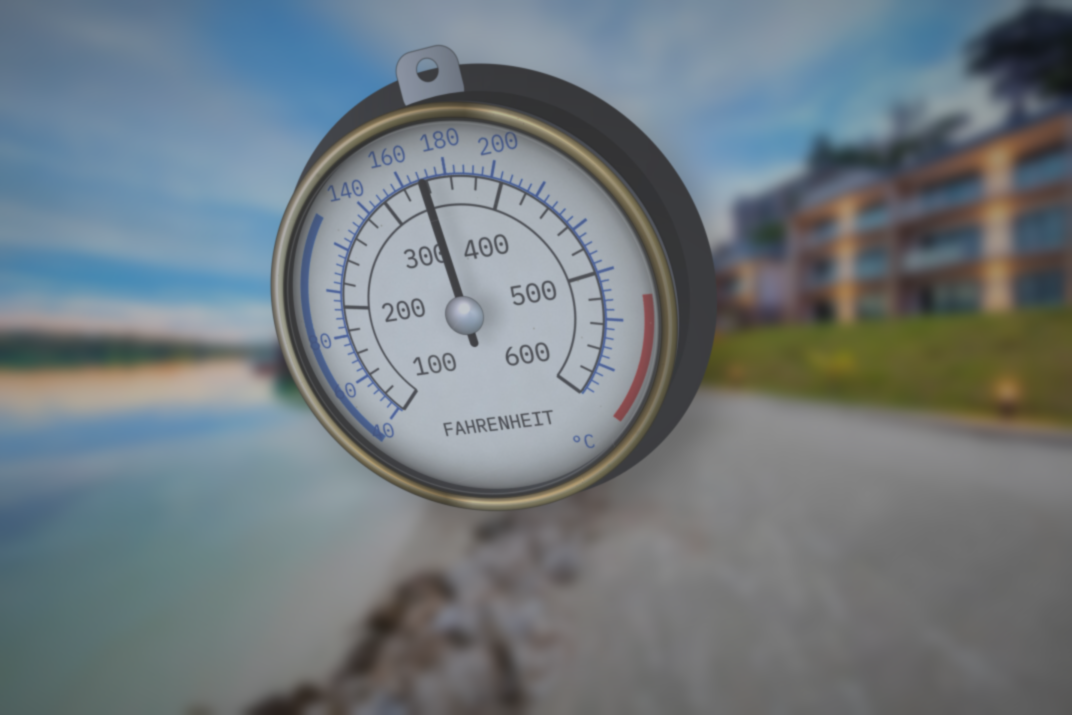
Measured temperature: 340 °F
